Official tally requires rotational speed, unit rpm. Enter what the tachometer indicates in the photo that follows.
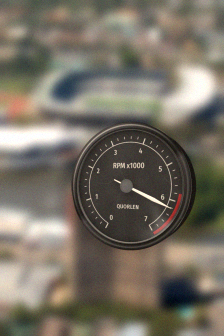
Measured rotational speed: 6200 rpm
